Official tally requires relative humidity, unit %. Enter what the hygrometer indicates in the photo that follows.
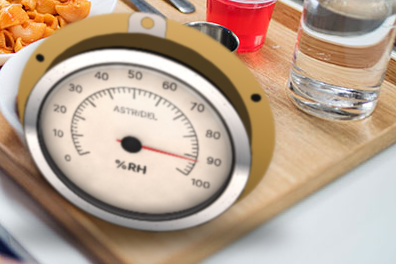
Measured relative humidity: 90 %
